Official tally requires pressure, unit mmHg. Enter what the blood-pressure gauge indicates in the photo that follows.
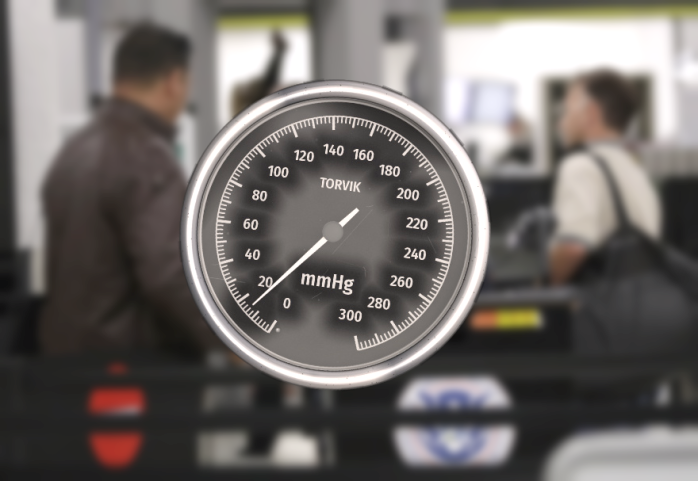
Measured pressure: 14 mmHg
